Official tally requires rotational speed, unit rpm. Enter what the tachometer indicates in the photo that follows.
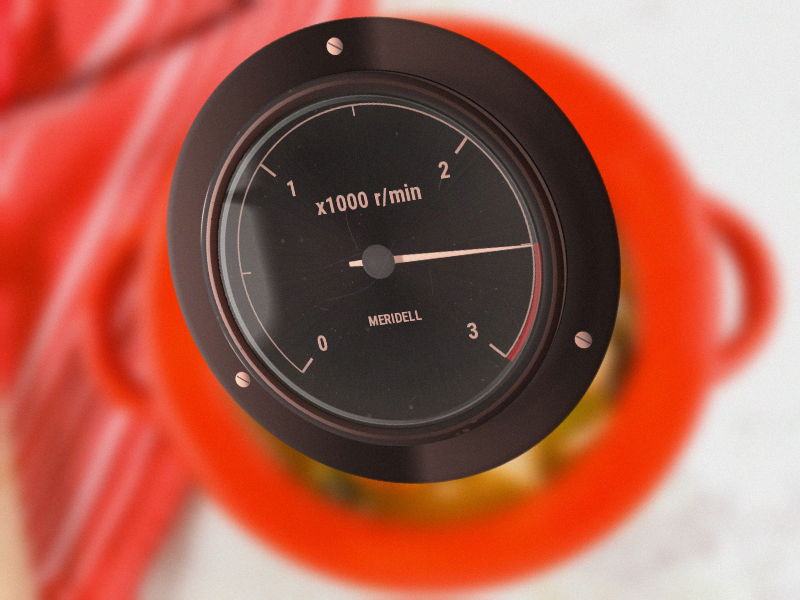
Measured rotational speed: 2500 rpm
